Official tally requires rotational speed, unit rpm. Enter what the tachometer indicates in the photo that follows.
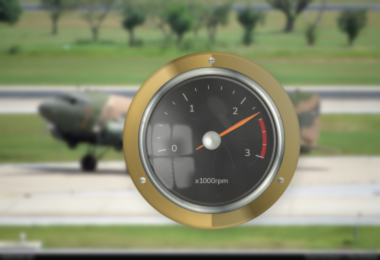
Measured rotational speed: 2300 rpm
